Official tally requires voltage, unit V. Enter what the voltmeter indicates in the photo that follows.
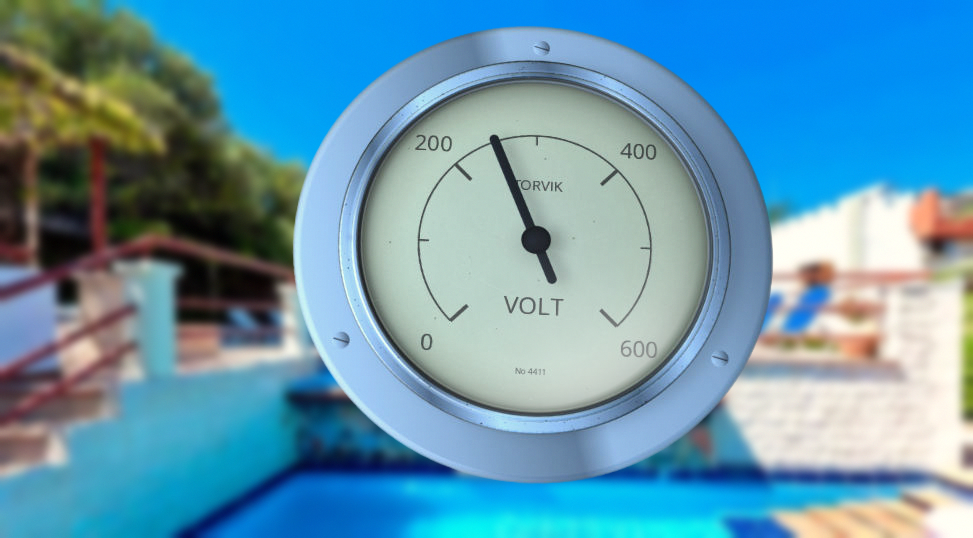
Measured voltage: 250 V
